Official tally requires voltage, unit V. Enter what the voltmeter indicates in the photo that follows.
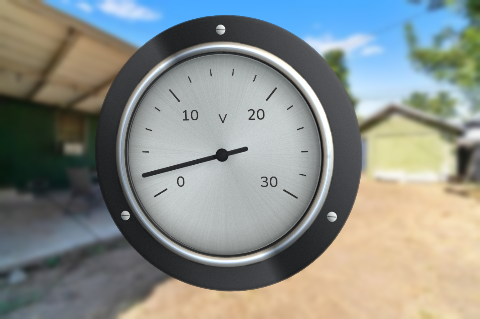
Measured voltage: 2 V
